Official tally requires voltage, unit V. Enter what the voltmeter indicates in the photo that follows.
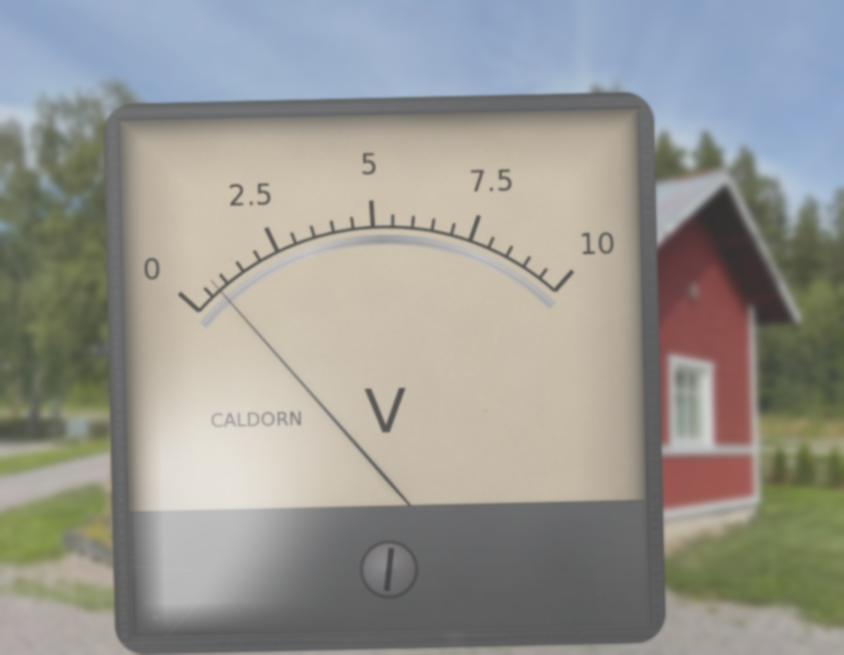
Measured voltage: 0.75 V
